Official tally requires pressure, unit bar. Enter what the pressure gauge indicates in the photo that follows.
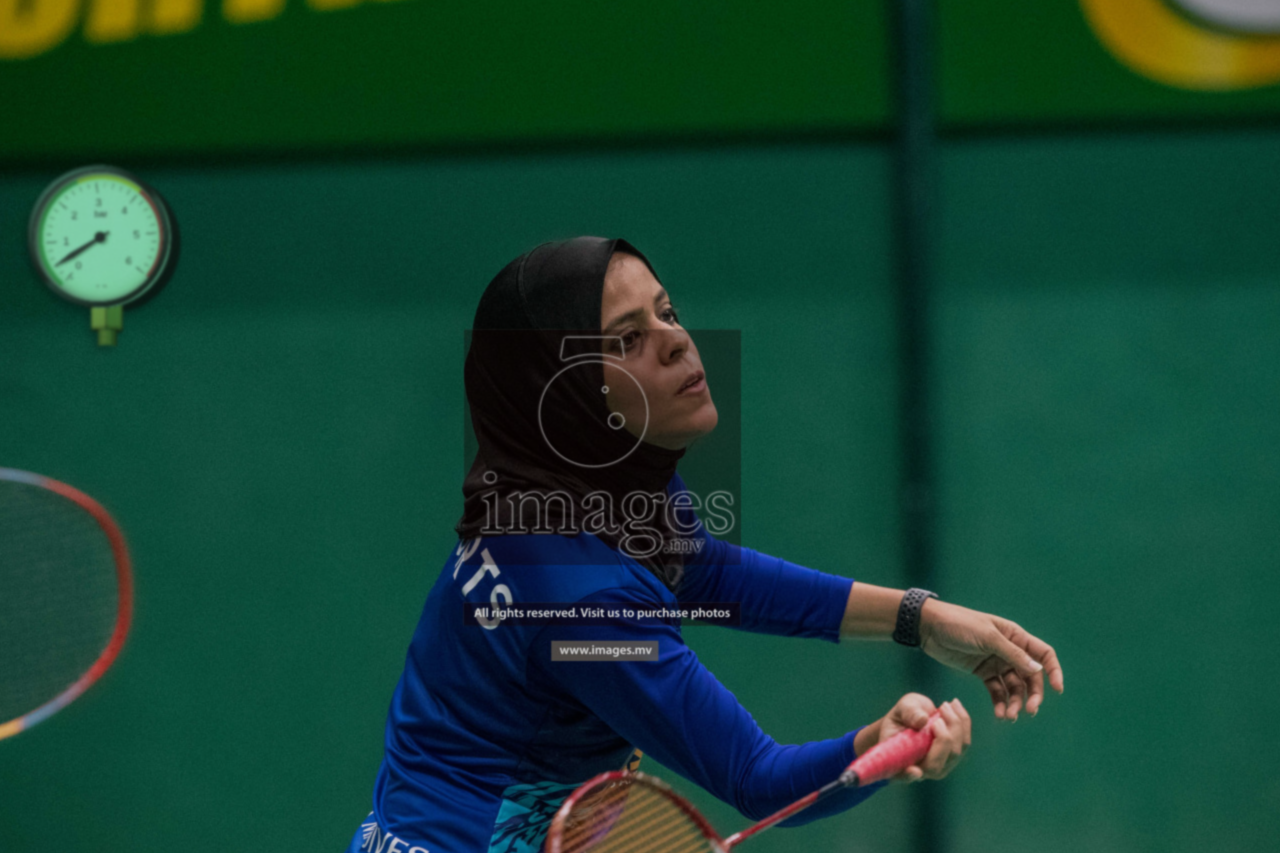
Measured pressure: 0.4 bar
